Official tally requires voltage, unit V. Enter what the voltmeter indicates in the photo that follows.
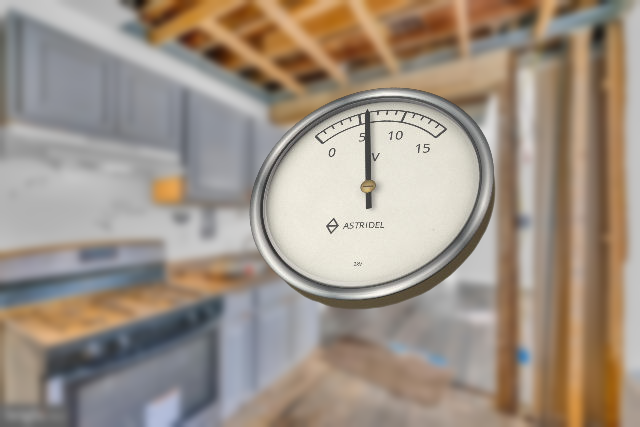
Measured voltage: 6 V
